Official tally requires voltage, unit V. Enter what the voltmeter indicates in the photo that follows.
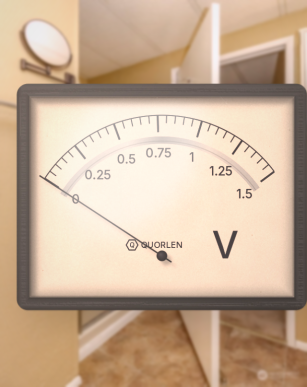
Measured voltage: 0 V
